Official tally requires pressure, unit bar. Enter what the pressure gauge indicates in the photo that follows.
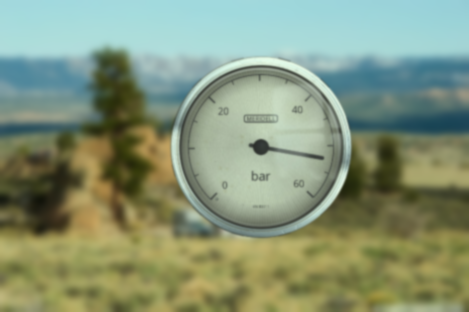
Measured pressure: 52.5 bar
